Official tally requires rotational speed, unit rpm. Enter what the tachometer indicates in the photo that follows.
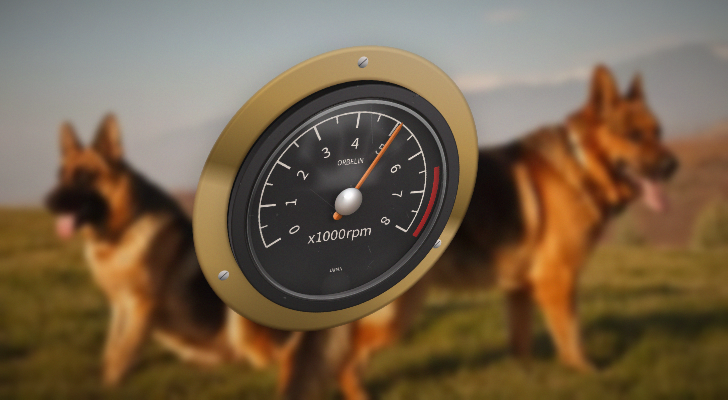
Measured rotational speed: 5000 rpm
